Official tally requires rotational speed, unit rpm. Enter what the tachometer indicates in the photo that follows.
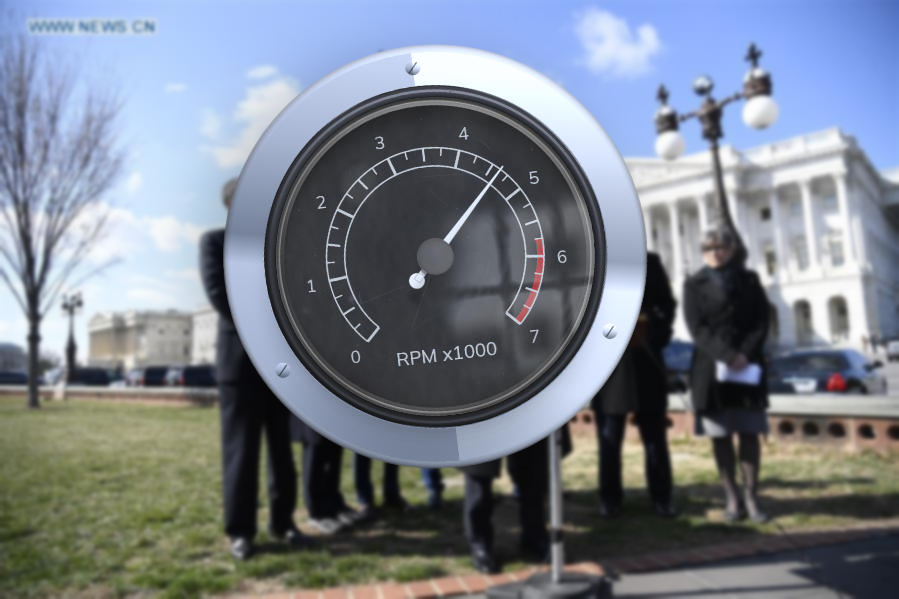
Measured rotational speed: 4625 rpm
